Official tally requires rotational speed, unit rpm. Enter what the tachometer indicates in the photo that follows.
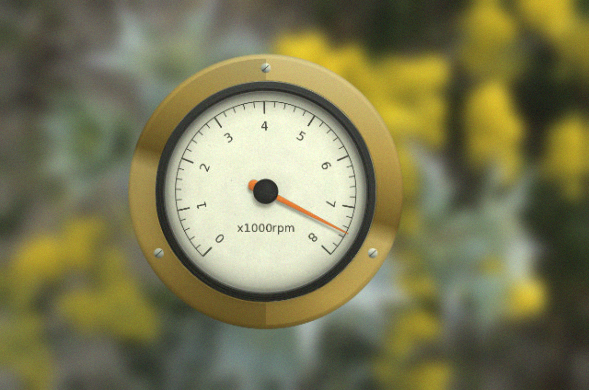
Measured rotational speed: 7500 rpm
